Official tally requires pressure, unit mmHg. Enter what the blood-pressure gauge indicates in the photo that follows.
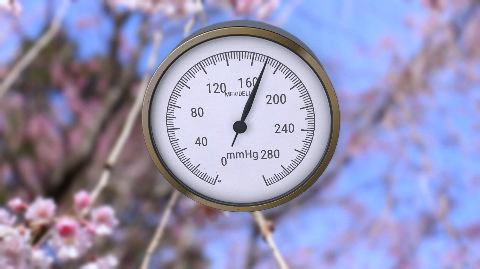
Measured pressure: 170 mmHg
